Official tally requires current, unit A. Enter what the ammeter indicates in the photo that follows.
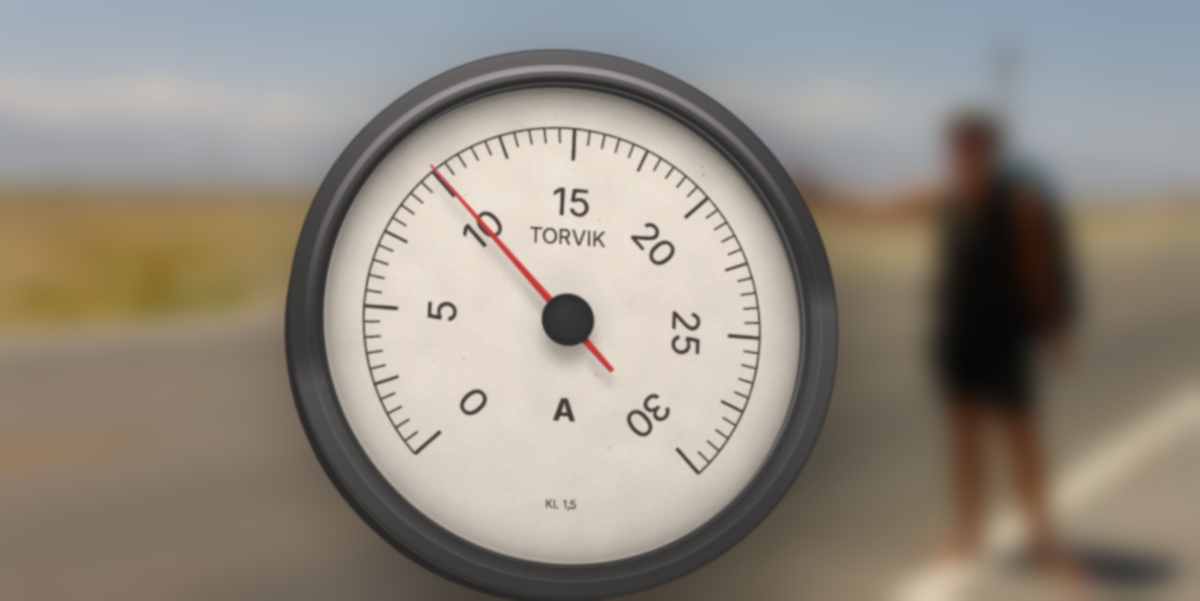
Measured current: 10 A
